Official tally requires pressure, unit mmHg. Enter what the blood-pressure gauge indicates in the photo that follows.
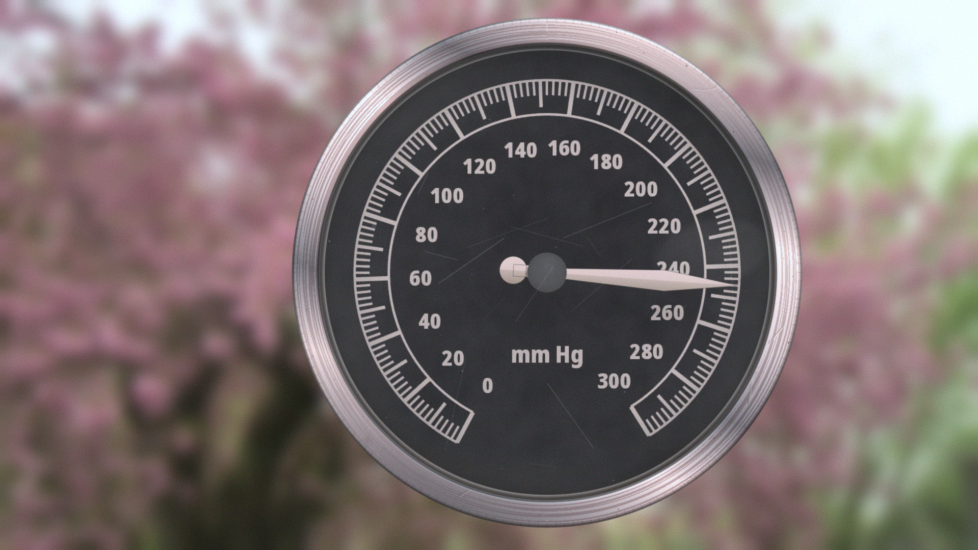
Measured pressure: 246 mmHg
